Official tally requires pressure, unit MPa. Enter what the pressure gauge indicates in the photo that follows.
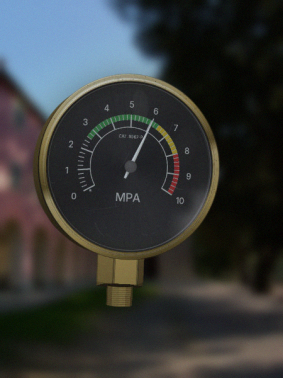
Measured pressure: 6 MPa
